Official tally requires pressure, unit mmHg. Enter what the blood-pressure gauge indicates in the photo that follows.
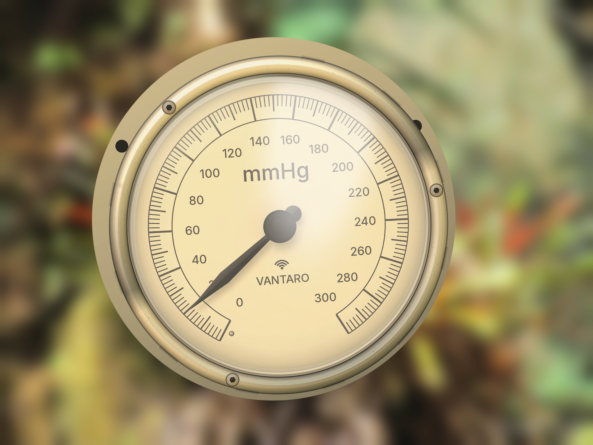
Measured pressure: 20 mmHg
